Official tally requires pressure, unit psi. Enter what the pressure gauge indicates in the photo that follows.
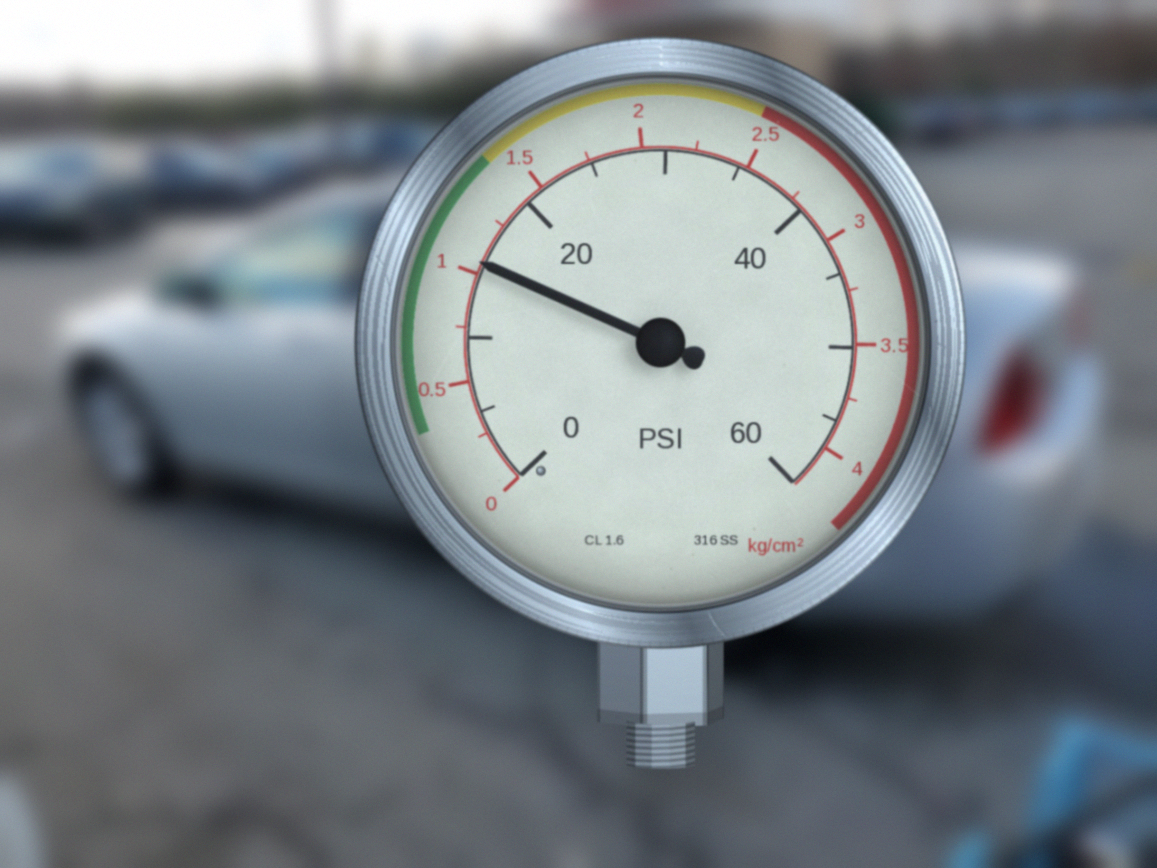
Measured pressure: 15 psi
